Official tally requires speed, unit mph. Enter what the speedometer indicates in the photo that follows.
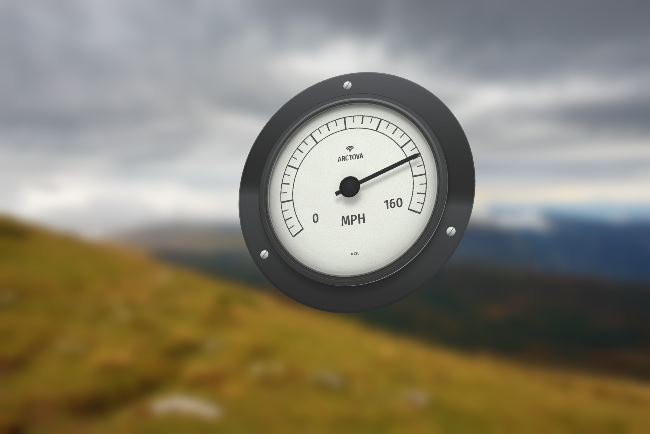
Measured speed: 130 mph
